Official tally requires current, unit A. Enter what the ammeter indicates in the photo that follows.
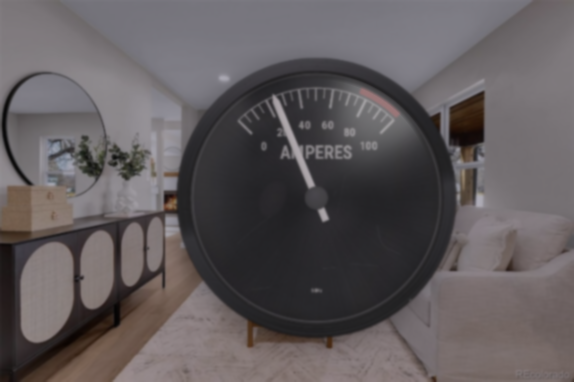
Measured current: 25 A
